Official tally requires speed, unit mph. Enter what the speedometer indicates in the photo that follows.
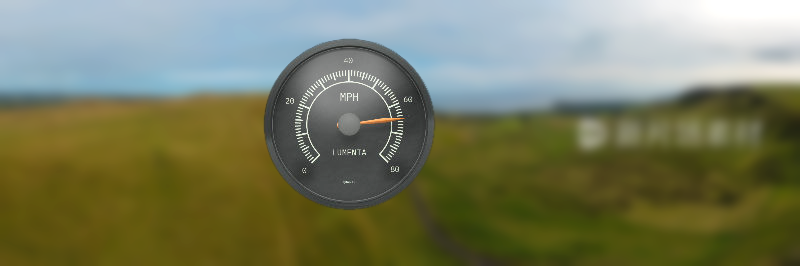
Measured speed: 65 mph
